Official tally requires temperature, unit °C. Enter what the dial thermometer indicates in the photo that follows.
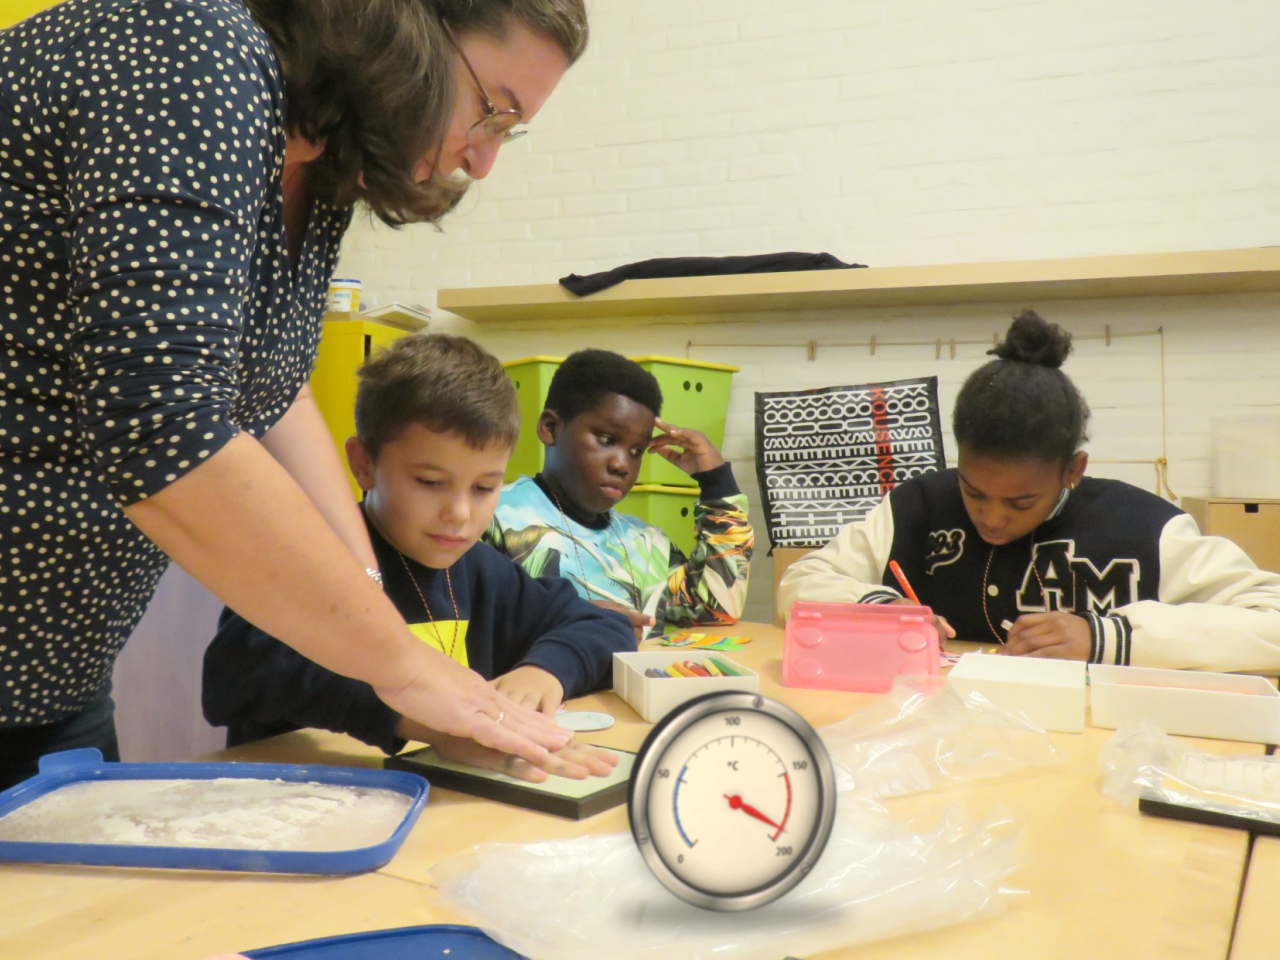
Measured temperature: 190 °C
